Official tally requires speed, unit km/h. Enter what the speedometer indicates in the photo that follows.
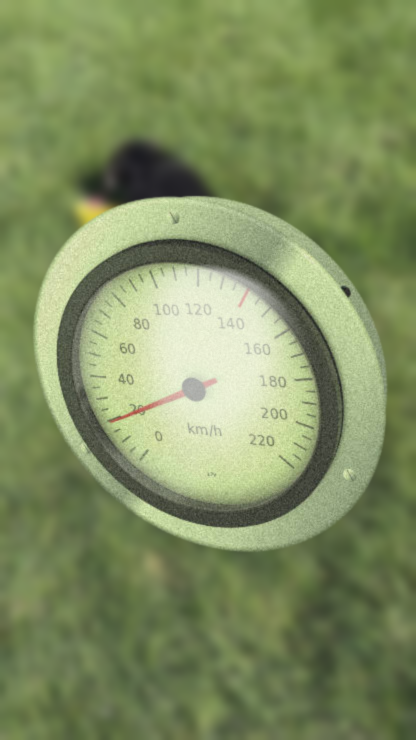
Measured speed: 20 km/h
